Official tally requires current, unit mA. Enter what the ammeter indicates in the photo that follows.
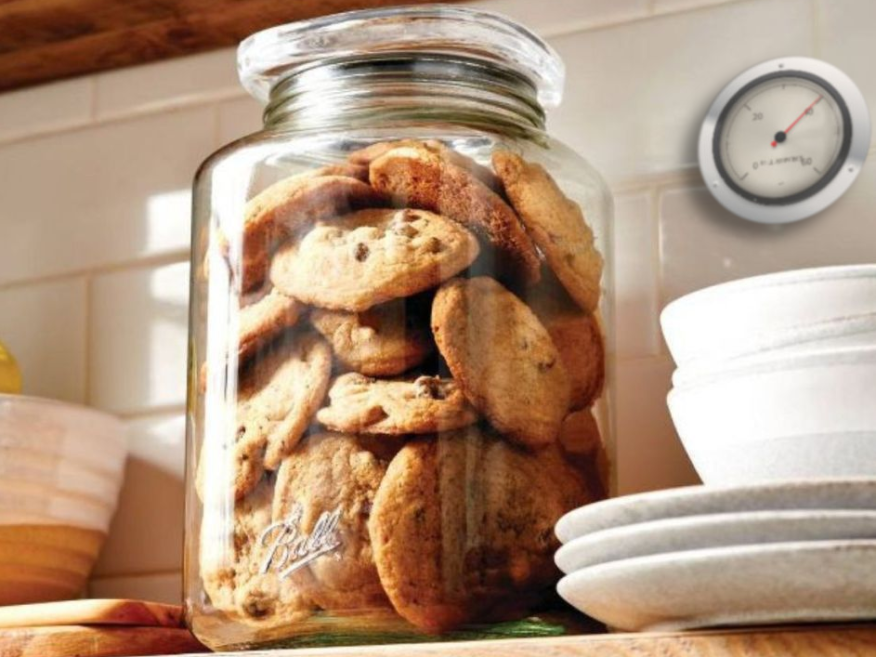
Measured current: 40 mA
